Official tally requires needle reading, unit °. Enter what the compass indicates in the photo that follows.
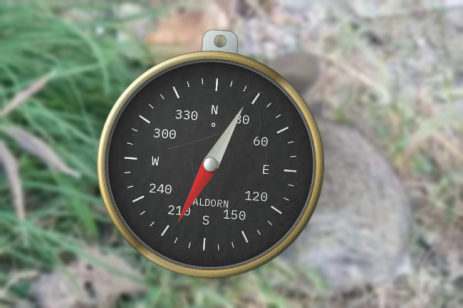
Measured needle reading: 205 °
